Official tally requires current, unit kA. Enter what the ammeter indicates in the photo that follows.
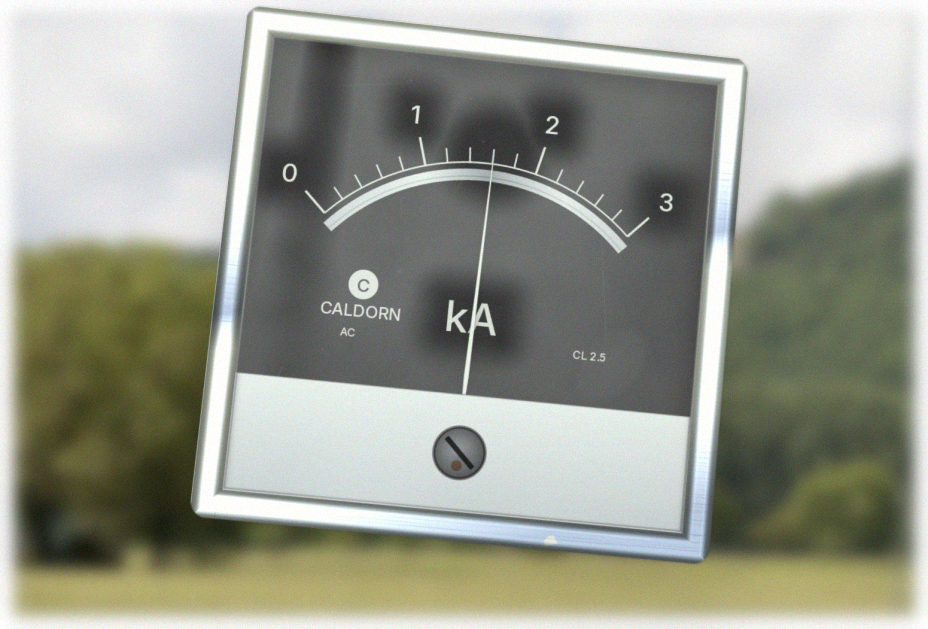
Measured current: 1.6 kA
